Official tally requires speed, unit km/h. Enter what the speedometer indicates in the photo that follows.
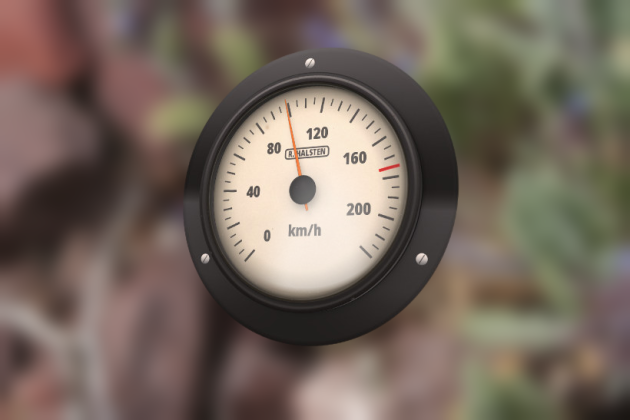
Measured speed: 100 km/h
